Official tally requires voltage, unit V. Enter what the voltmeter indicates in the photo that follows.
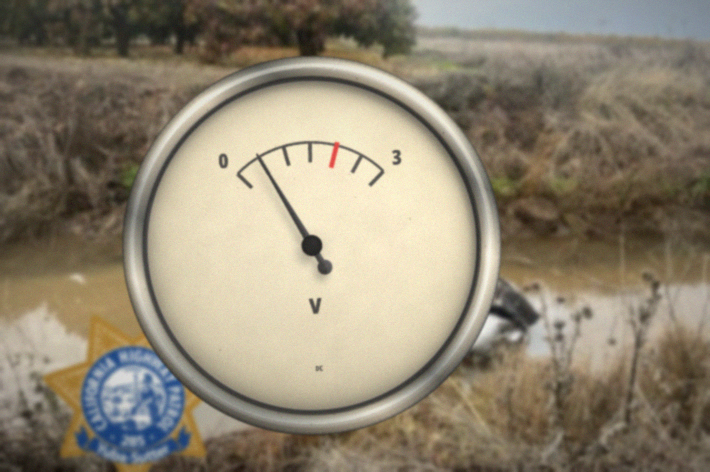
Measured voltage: 0.5 V
